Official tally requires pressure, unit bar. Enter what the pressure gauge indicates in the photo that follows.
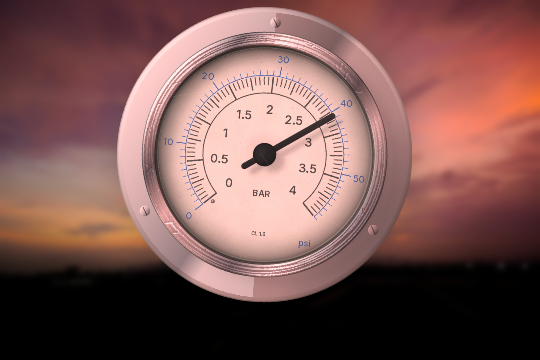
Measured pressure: 2.8 bar
